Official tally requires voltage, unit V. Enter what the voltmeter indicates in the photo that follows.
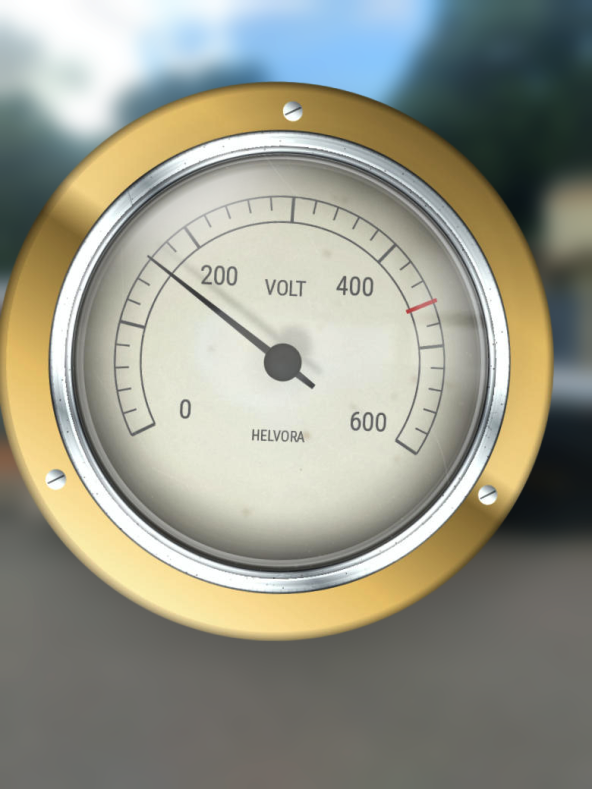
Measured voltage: 160 V
